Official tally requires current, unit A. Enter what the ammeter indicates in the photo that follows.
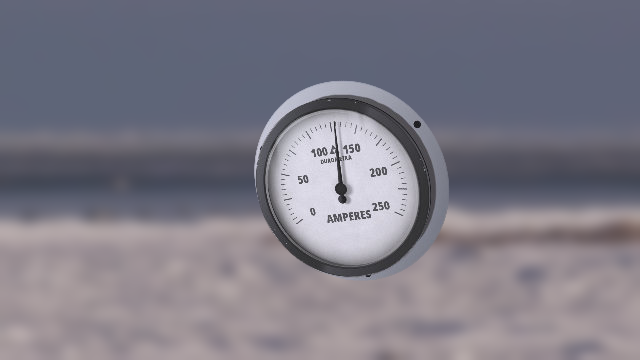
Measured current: 130 A
